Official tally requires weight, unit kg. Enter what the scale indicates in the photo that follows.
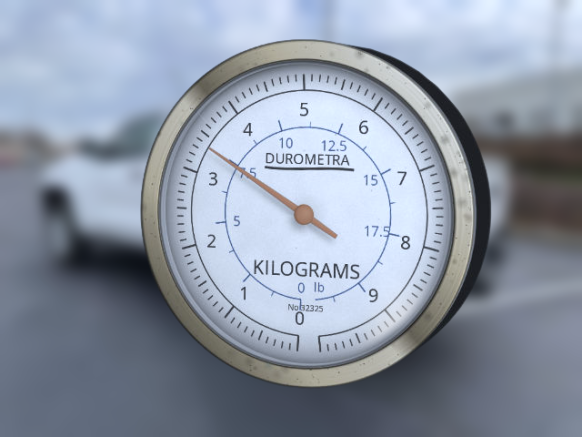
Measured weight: 3.4 kg
